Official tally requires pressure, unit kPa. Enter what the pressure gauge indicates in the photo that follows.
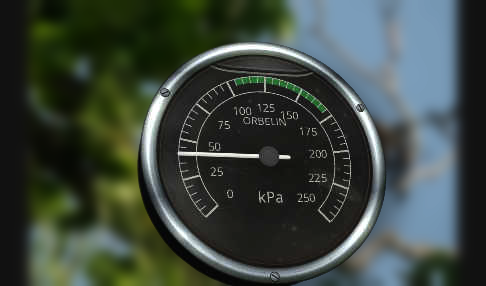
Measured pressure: 40 kPa
